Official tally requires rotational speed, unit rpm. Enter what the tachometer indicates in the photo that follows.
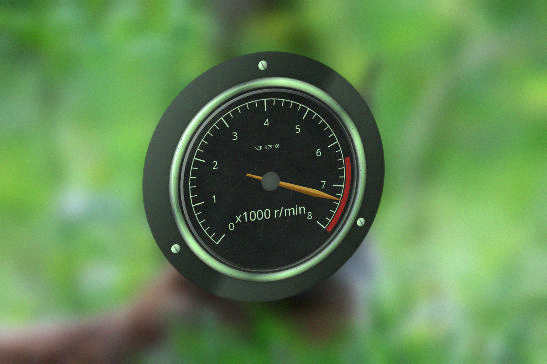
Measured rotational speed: 7300 rpm
